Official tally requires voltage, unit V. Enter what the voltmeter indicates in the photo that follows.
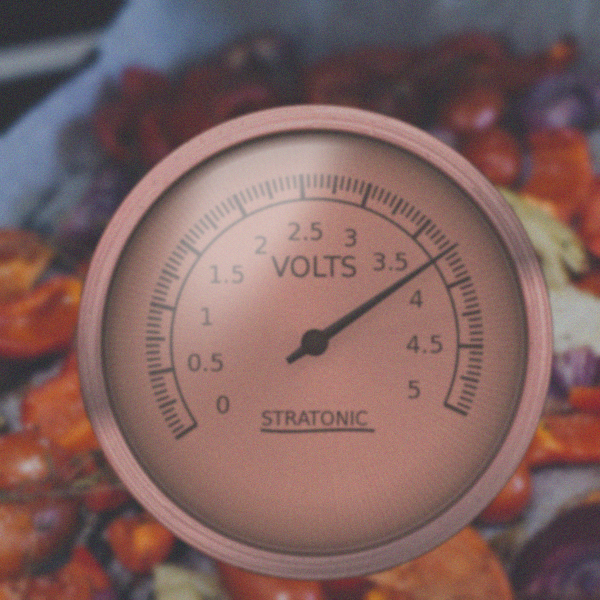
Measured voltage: 3.75 V
